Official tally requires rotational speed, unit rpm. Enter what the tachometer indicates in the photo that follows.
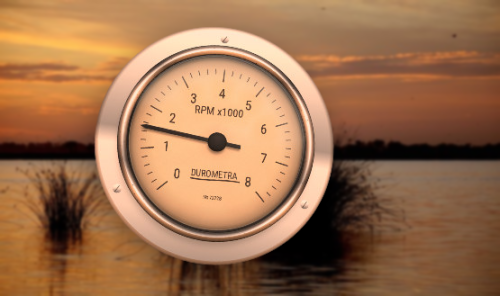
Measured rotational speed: 1500 rpm
